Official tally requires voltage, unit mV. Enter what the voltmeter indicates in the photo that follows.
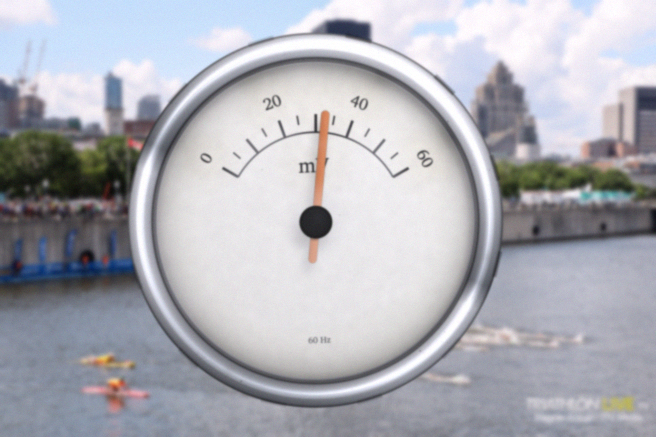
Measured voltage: 32.5 mV
